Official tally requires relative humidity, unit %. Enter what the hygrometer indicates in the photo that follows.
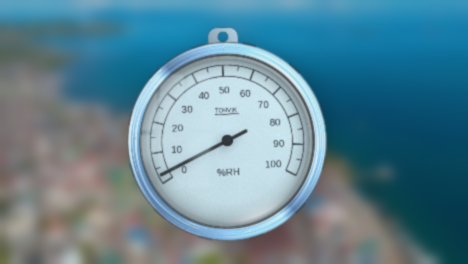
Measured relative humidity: 2.5 %
